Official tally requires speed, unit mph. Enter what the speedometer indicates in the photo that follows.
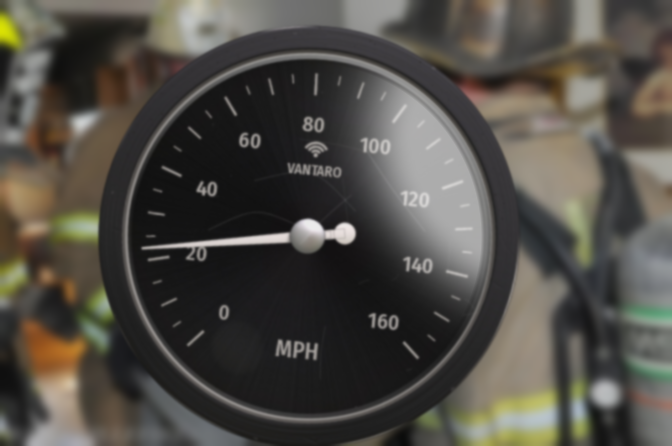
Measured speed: 22.5 mph
